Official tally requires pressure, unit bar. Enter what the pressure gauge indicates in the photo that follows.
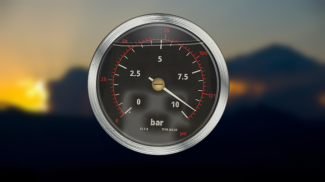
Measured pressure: 9.5 bar
